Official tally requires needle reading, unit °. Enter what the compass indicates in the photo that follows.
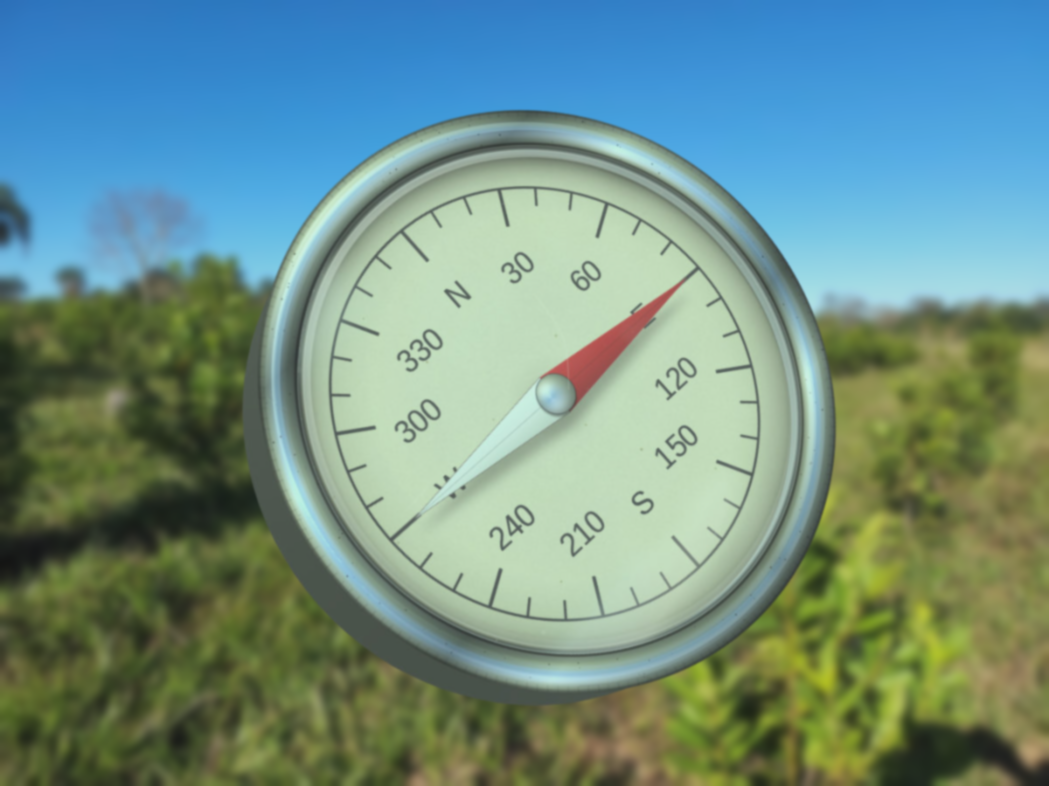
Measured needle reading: 90 °
